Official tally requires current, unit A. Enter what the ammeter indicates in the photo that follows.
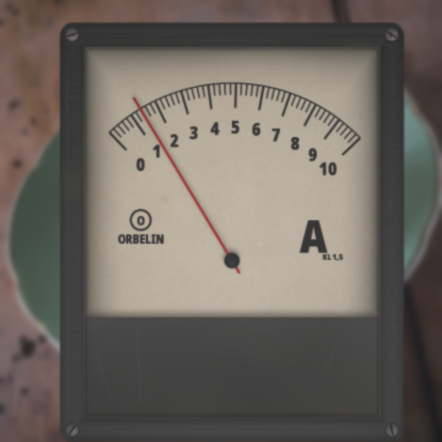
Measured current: 1.4 A
